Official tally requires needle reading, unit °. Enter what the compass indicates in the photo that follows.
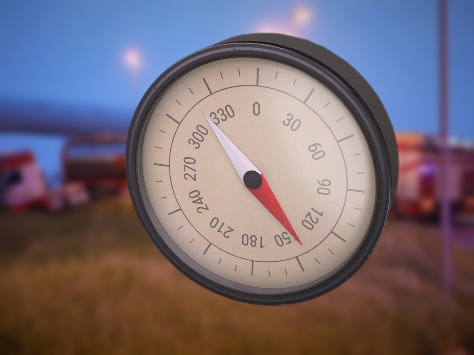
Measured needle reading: 140 °
